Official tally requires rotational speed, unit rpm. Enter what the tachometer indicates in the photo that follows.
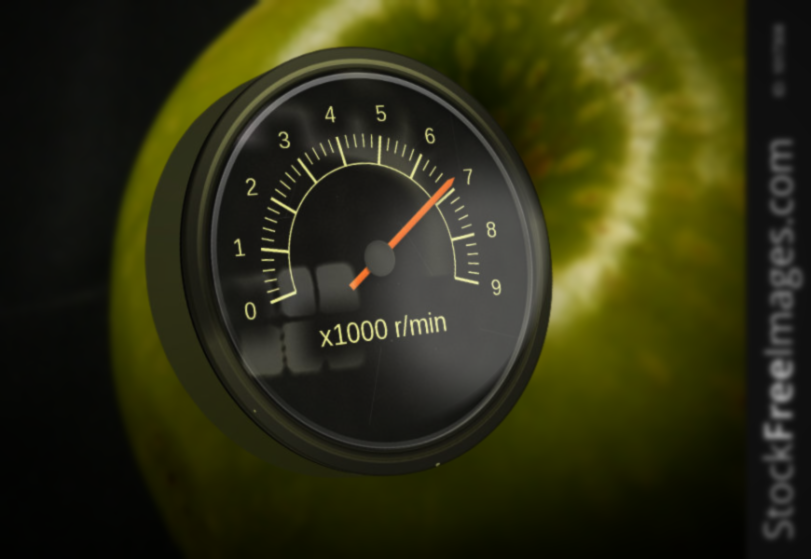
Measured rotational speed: 6800 rpm
